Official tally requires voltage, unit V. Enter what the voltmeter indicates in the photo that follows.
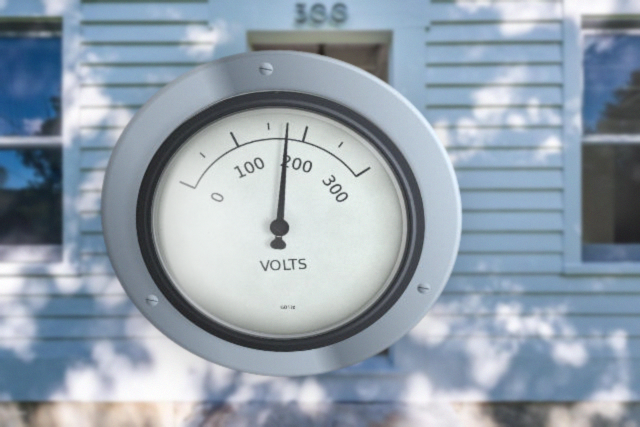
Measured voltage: 175 V
